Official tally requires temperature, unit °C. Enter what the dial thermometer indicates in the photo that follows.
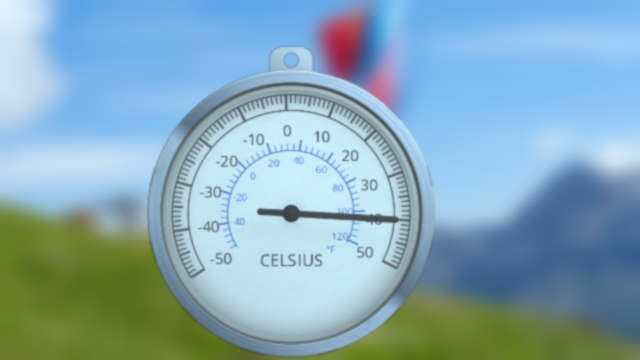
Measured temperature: 40 °C
